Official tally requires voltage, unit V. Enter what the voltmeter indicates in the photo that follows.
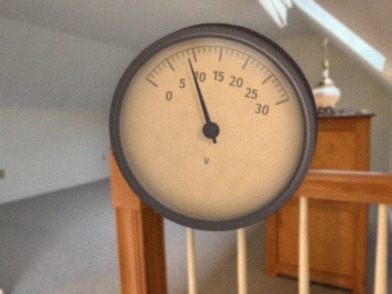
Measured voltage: 9 V
